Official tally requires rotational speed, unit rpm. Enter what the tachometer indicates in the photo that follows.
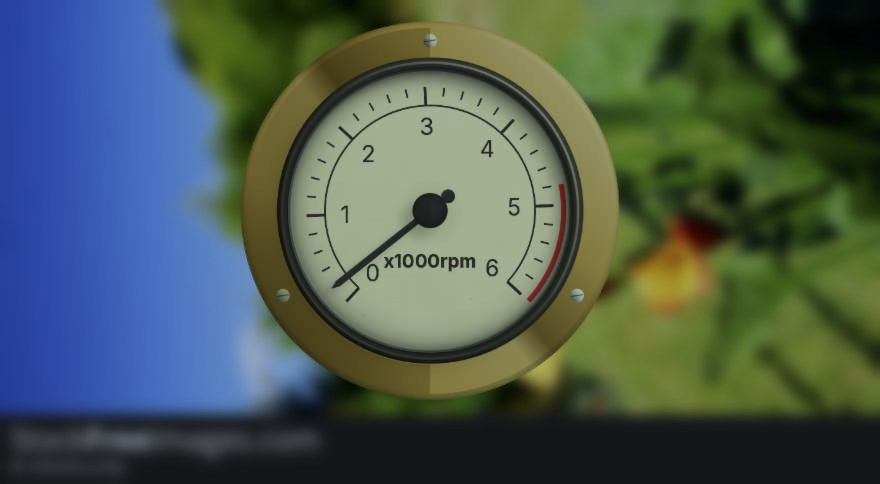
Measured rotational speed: 200 rpm
